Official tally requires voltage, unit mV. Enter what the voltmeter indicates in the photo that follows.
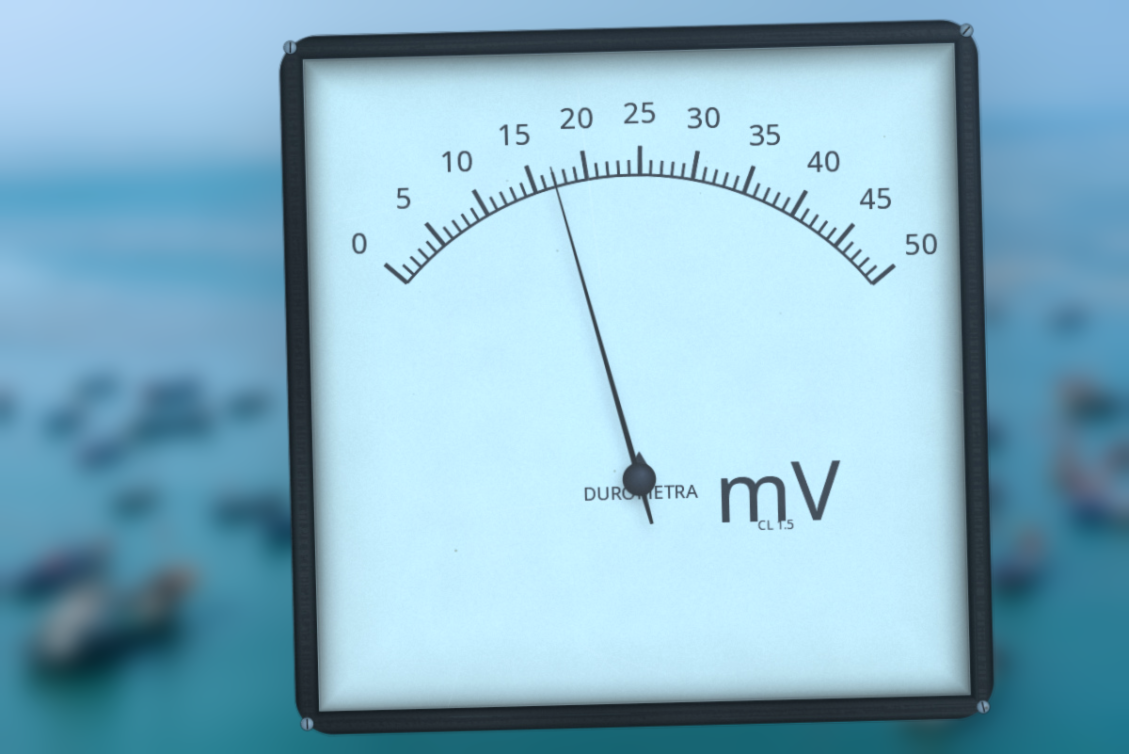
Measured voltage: 17 mV
